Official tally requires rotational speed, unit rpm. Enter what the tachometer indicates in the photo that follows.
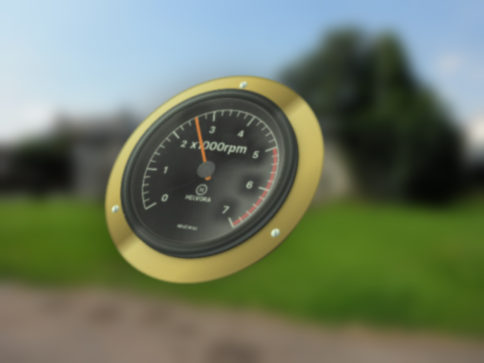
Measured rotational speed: 2600 rpm
